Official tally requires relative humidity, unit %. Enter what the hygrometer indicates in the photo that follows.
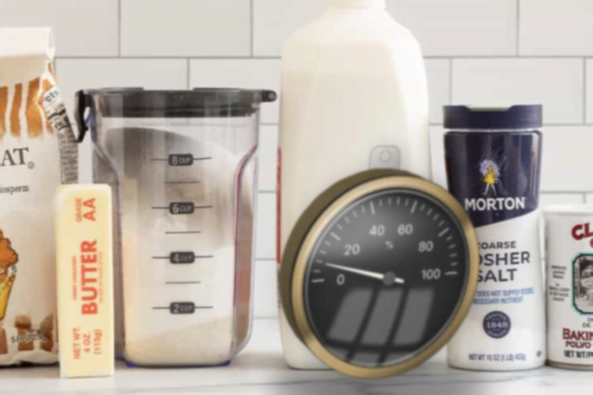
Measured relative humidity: 8 %
